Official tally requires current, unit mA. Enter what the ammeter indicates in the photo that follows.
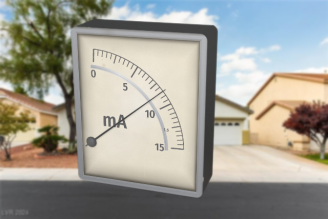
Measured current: 8.5 mA
